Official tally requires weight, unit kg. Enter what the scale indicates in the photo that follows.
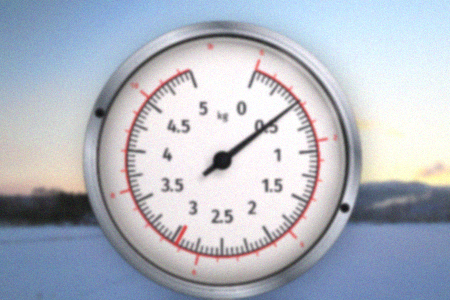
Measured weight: 0.5 kg
